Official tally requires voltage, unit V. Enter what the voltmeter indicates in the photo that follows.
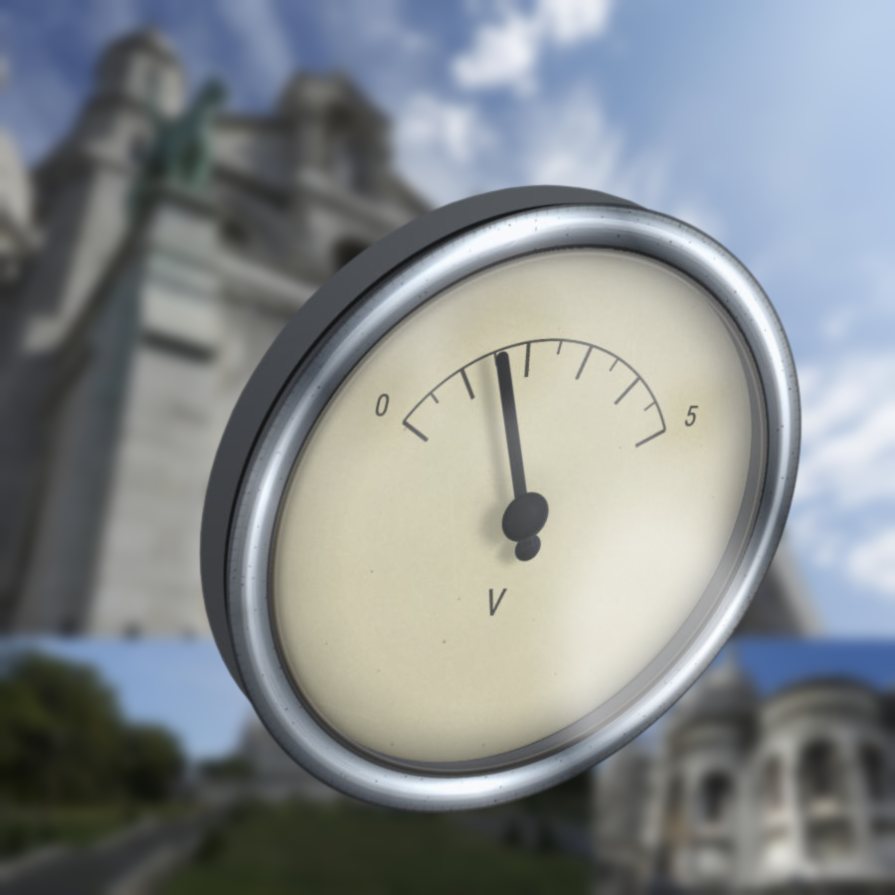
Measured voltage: 1.5 V
